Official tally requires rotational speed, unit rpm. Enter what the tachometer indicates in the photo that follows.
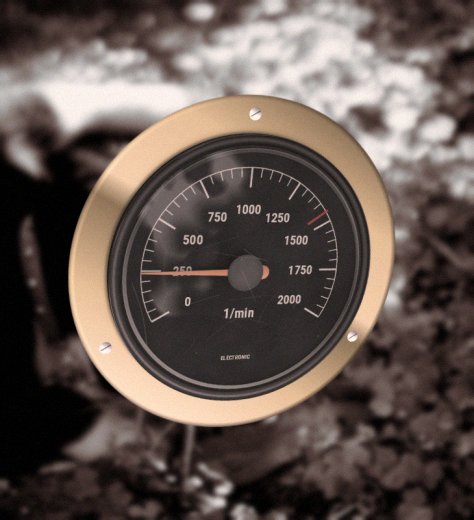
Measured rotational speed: 250 rpm
